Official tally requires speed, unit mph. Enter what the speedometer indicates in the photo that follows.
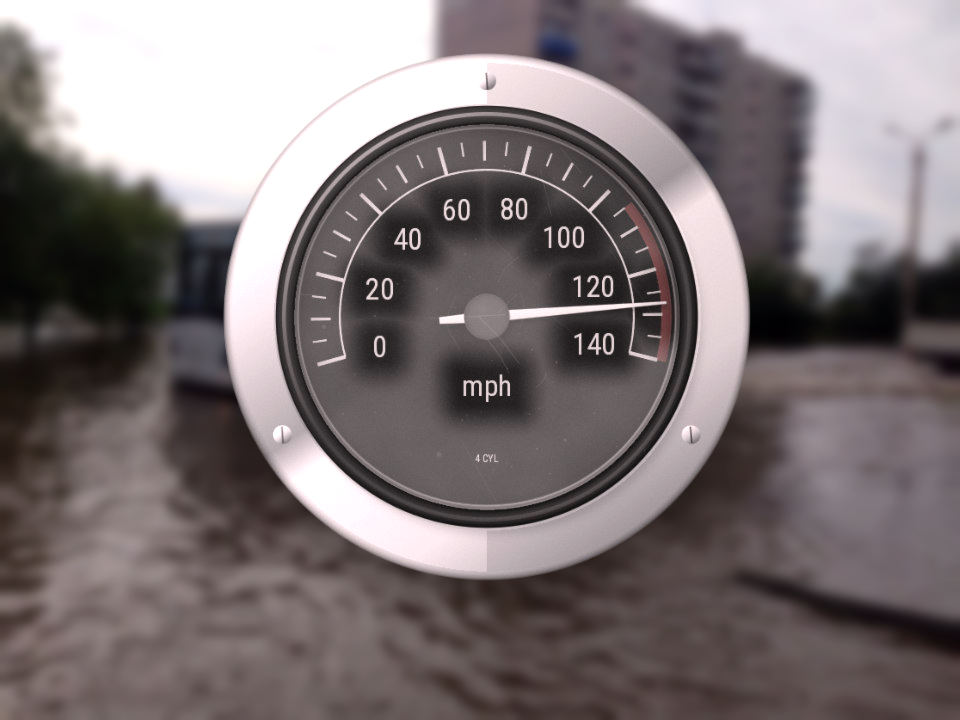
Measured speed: 127.5 mph
